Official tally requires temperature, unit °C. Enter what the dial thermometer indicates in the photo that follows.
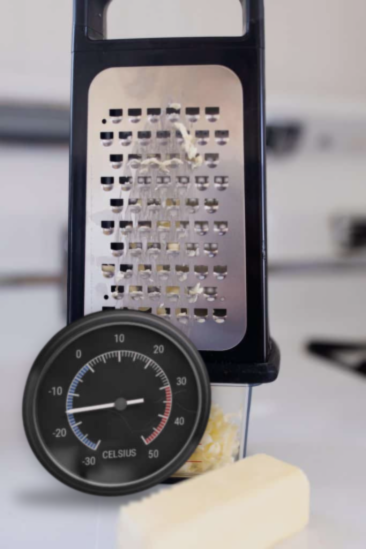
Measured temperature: -15 °C
